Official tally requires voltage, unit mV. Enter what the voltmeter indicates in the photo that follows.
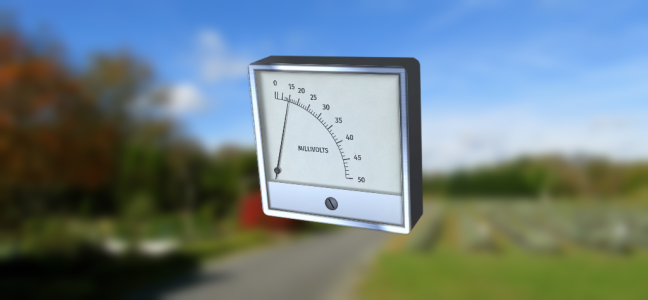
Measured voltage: 15 mV
